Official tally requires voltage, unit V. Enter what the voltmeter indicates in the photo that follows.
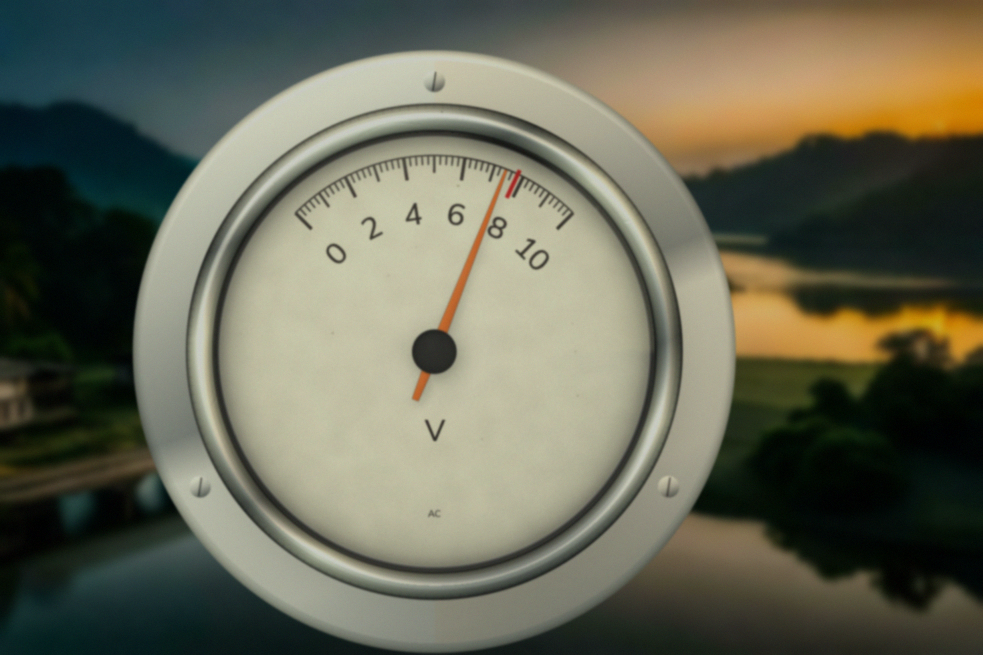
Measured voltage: 7.4 V
